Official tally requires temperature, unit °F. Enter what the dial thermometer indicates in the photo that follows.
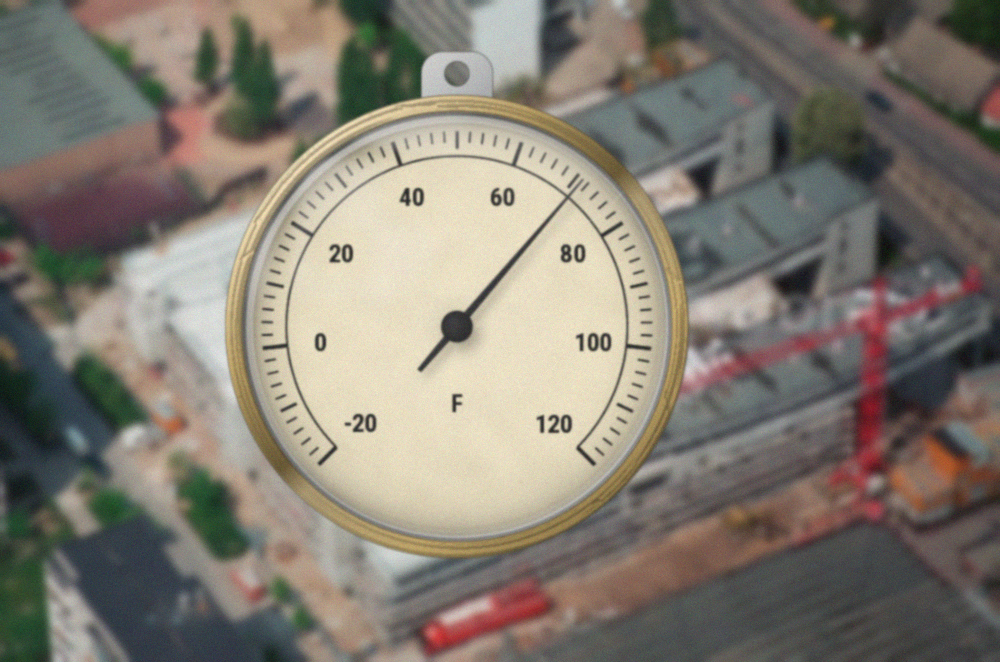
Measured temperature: 71 °F
